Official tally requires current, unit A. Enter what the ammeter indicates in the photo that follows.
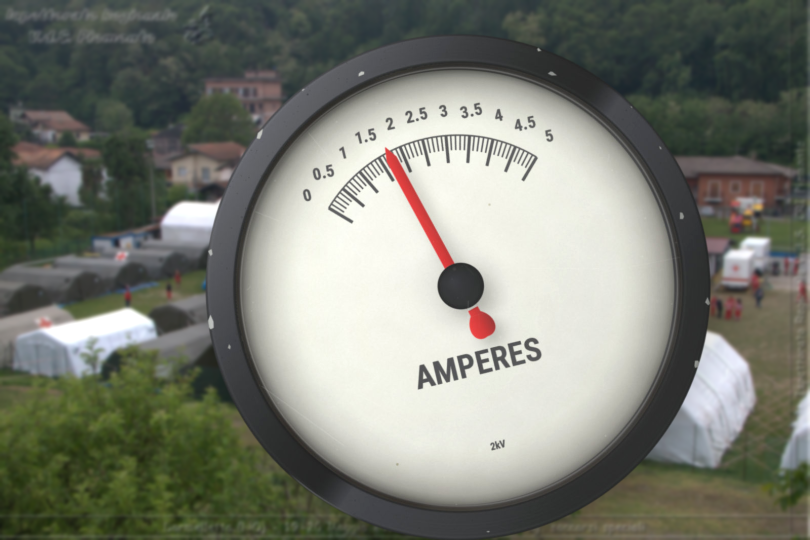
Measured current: 1.7 A
